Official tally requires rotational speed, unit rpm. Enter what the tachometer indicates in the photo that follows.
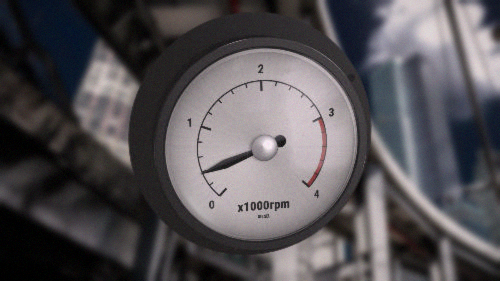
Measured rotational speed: 400 rpm
